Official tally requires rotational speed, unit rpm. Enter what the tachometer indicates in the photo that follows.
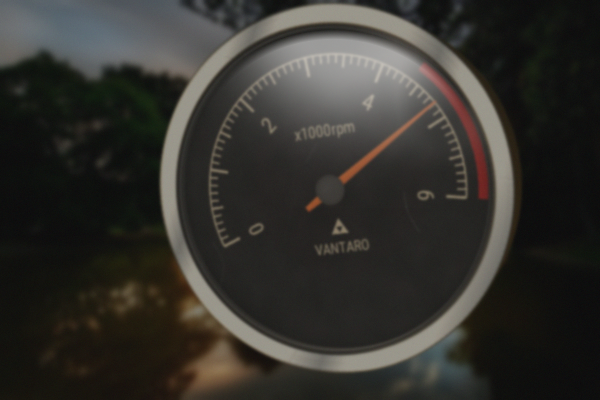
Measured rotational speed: 4800 rpm
